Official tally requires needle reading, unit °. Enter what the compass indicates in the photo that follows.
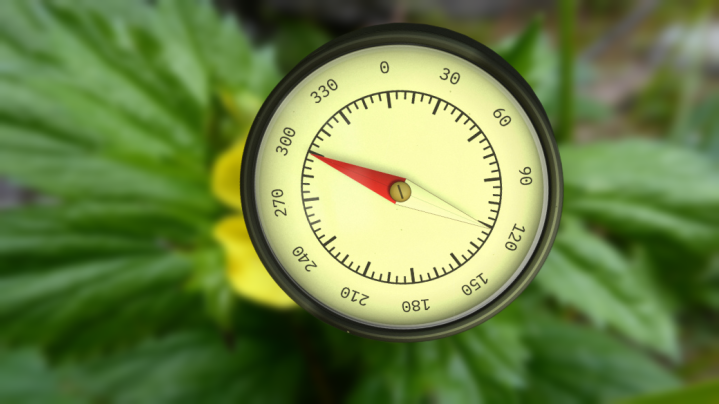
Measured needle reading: 300 °
